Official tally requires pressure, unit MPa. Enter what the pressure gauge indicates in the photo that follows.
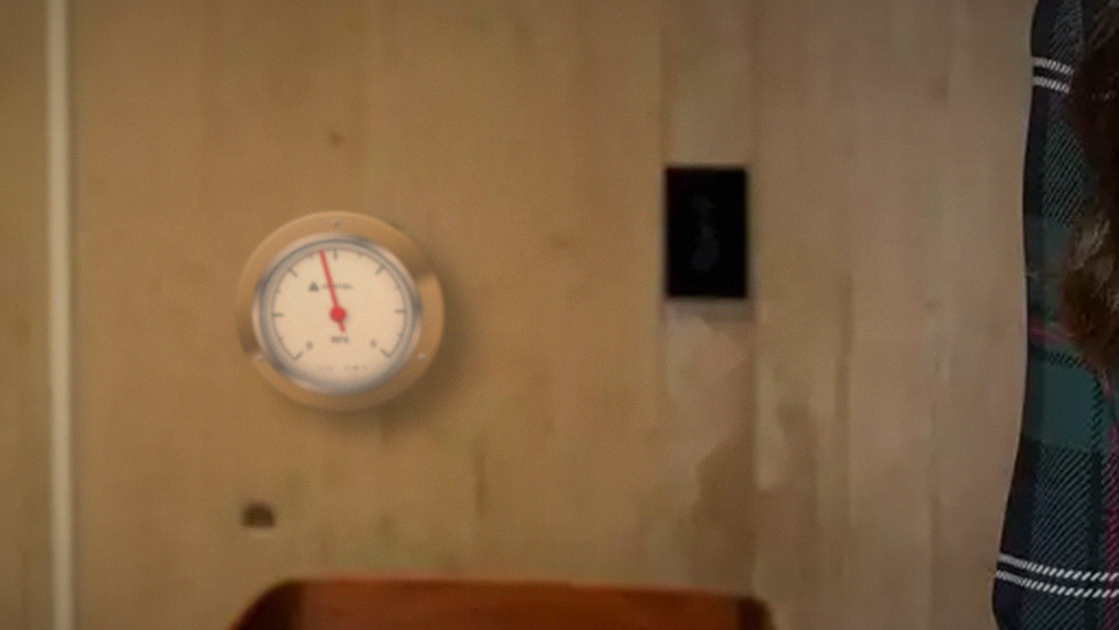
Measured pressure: 2.75 MPa
